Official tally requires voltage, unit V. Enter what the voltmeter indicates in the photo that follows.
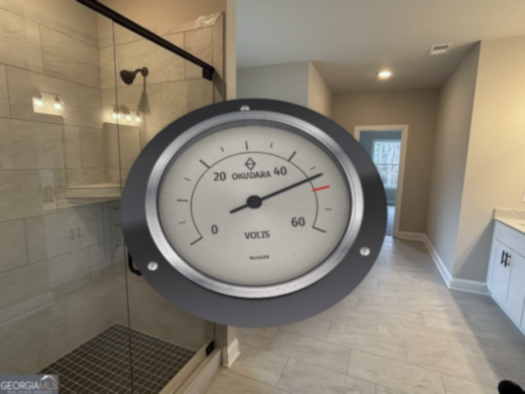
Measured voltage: 47.5 V
